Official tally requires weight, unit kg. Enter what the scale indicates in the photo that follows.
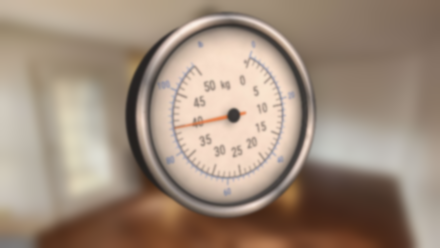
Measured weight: 40 kg
